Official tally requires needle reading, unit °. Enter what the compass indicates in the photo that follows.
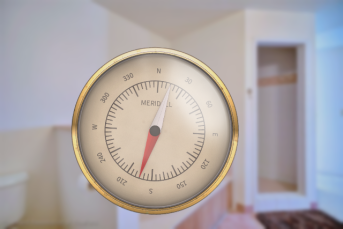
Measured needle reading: 195 °
